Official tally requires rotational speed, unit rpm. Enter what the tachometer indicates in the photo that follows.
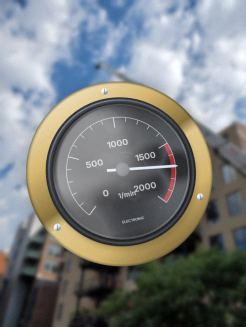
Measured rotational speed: 1700 rpm
